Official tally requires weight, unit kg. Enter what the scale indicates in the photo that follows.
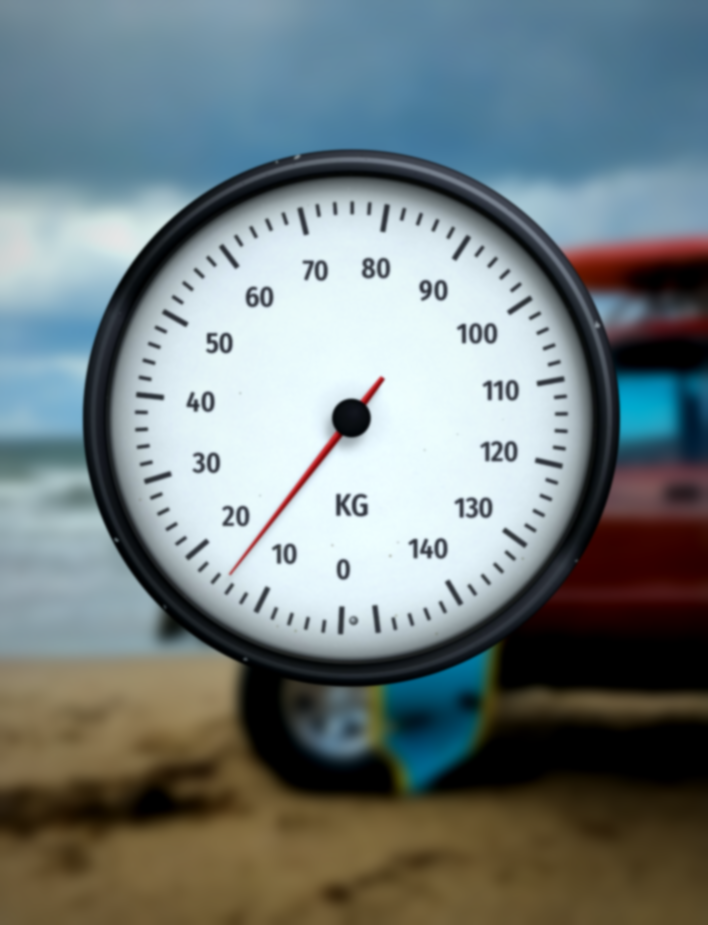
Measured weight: 15 kg
